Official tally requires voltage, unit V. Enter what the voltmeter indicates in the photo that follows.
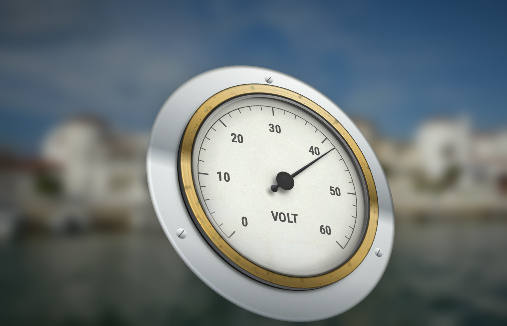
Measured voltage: 42 V
